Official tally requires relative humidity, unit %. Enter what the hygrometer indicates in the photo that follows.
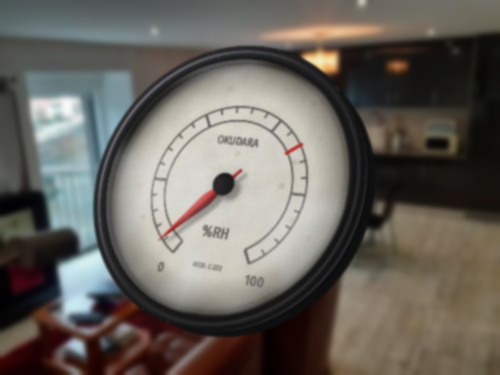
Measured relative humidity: 4 %
